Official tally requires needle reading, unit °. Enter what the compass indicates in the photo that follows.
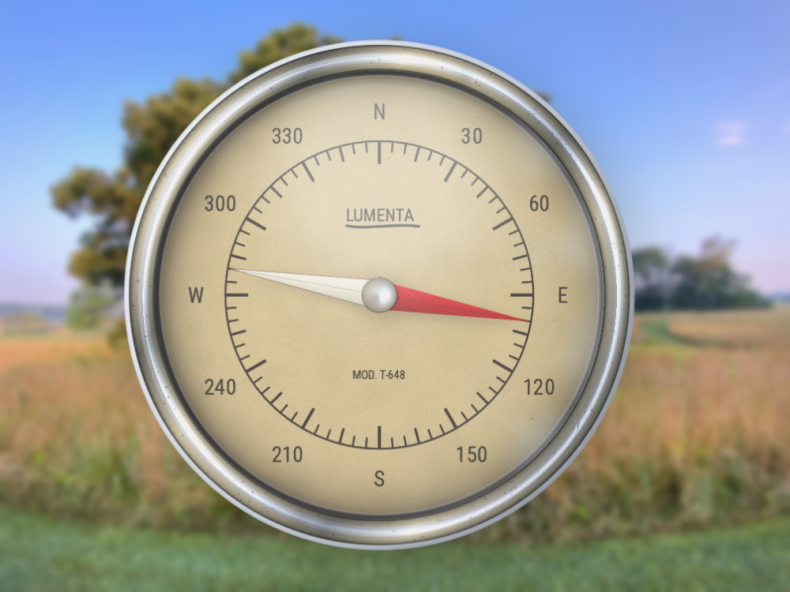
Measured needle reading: 100 °
